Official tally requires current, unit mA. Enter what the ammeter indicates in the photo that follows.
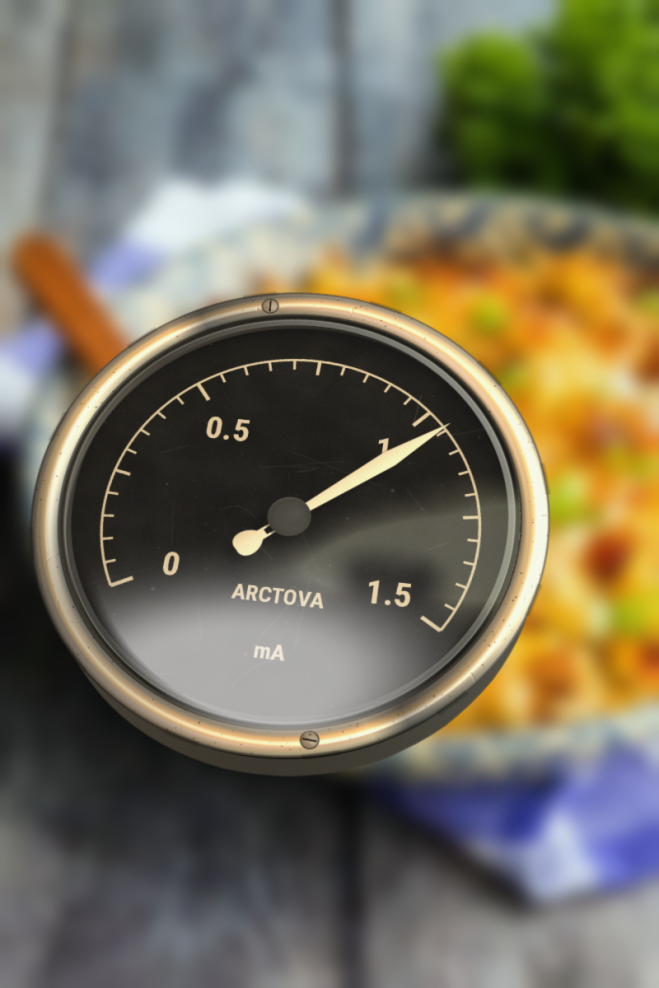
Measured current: 1.05 mA
